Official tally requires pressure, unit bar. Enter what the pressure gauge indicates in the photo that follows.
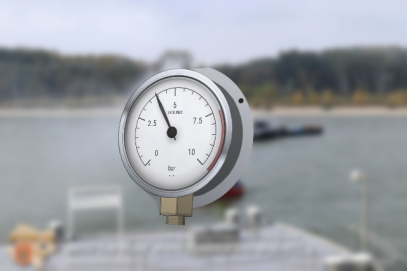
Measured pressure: 4 bar
